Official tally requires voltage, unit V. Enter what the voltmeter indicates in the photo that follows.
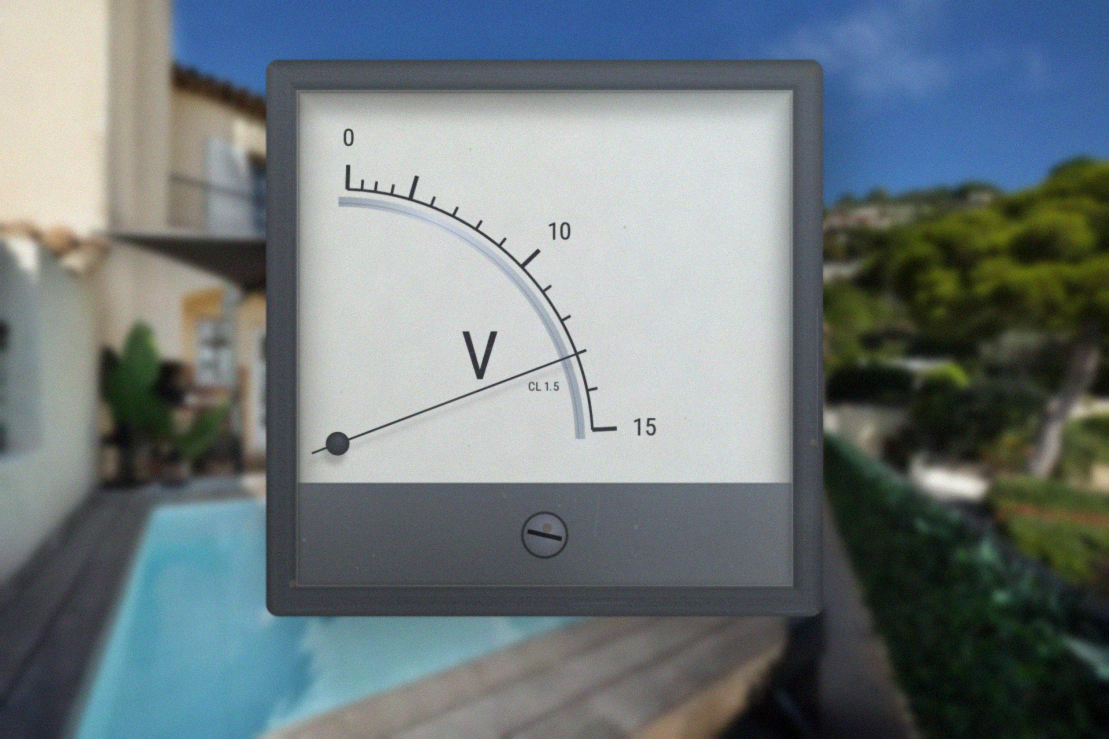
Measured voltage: 13 V
